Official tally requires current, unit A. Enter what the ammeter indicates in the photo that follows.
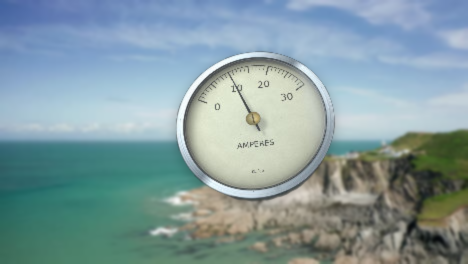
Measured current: 10 A
